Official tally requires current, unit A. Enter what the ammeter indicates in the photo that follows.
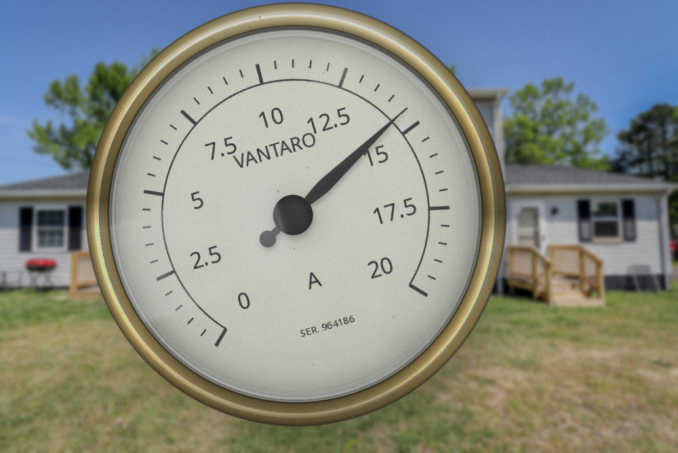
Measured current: 14.5 A
